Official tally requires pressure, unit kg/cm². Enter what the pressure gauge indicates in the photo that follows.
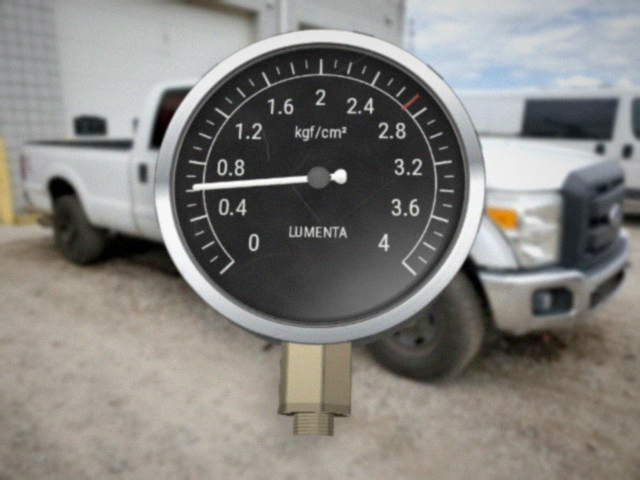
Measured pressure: 0.6 kg/cm²
